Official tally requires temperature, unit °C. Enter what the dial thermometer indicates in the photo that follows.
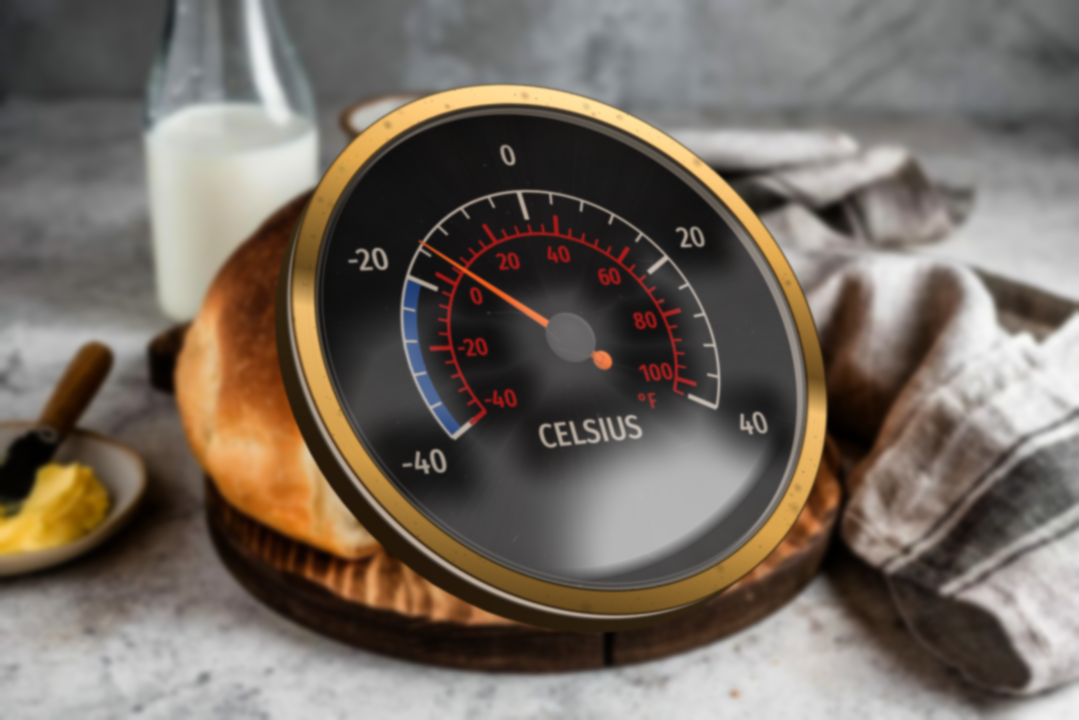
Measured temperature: -16 °C
